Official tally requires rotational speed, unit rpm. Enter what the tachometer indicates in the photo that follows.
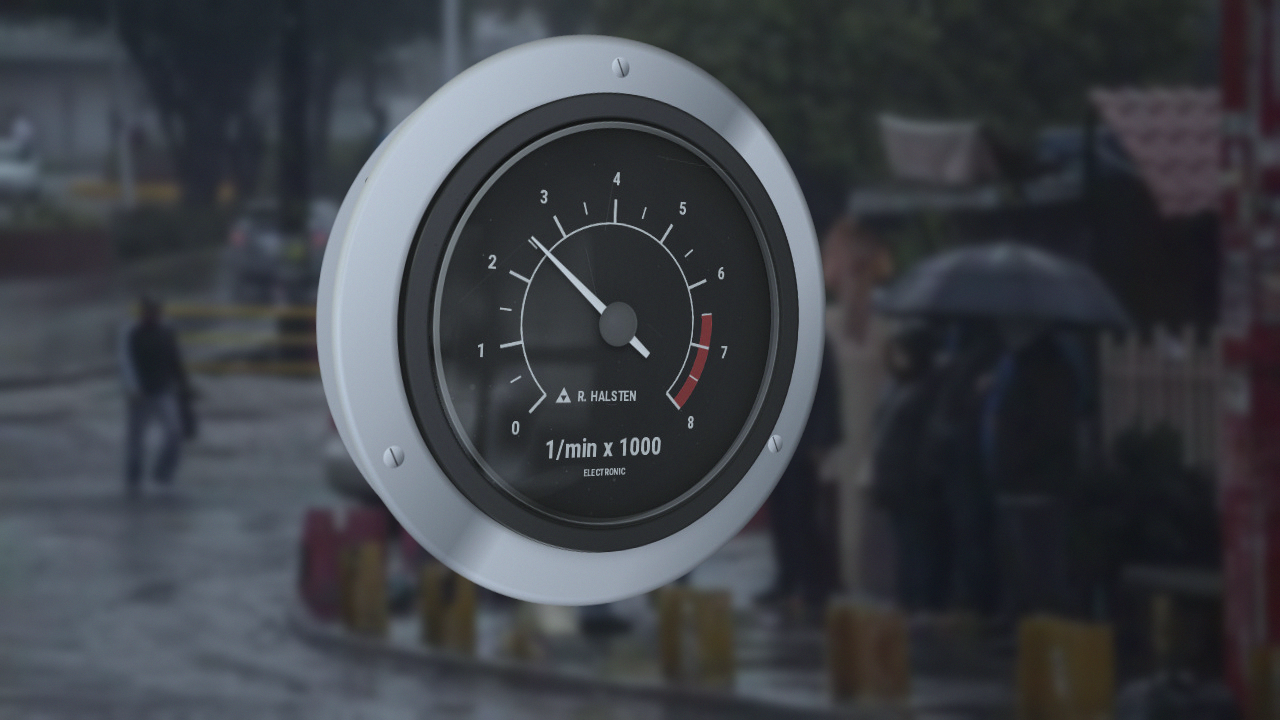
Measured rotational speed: 2500 rpm
